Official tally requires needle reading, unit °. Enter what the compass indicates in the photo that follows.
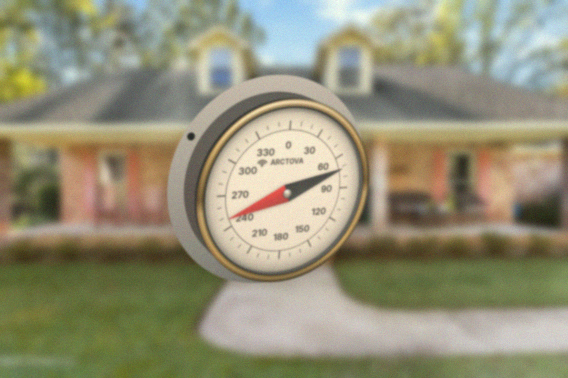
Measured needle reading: 250 °
